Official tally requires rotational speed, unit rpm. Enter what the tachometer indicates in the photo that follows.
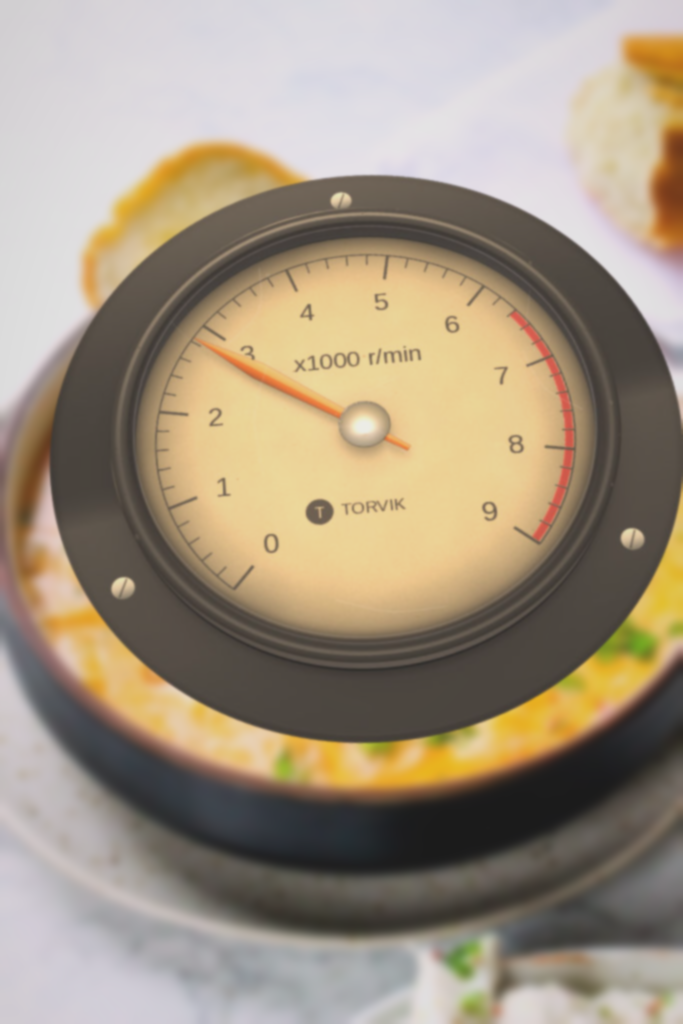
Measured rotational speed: 2800 rpm
